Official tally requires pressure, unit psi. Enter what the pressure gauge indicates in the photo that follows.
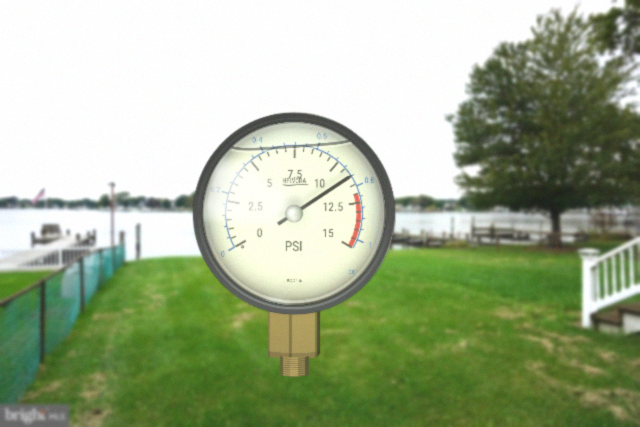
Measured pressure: 11 psi
